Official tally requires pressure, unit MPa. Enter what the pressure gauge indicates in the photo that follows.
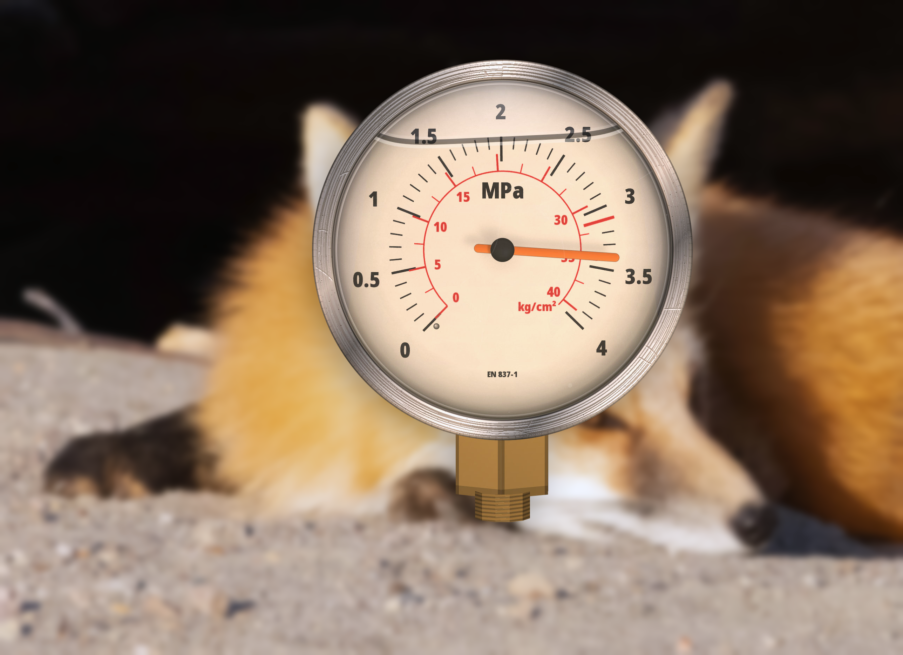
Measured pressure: 3.4 MPa
